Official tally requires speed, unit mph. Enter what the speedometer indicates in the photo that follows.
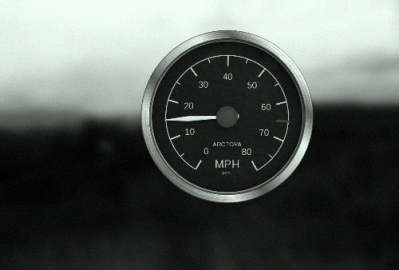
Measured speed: 15 mph
